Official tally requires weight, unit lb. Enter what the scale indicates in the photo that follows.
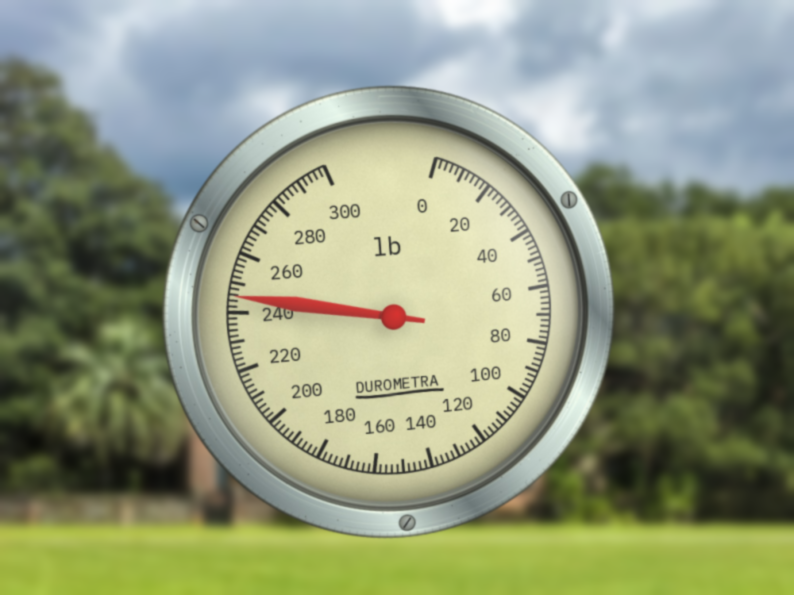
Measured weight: 246 lb
